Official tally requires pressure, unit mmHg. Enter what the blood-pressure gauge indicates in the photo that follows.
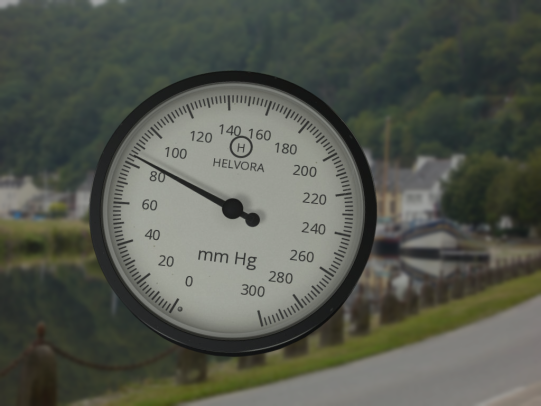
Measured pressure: 84 mmHg
